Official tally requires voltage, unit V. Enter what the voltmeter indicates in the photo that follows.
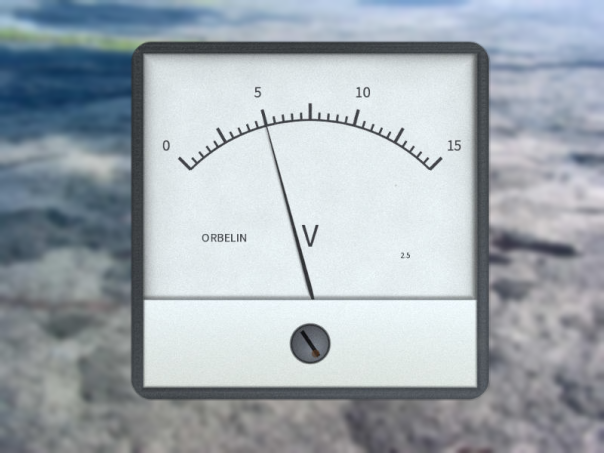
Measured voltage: 5 V
